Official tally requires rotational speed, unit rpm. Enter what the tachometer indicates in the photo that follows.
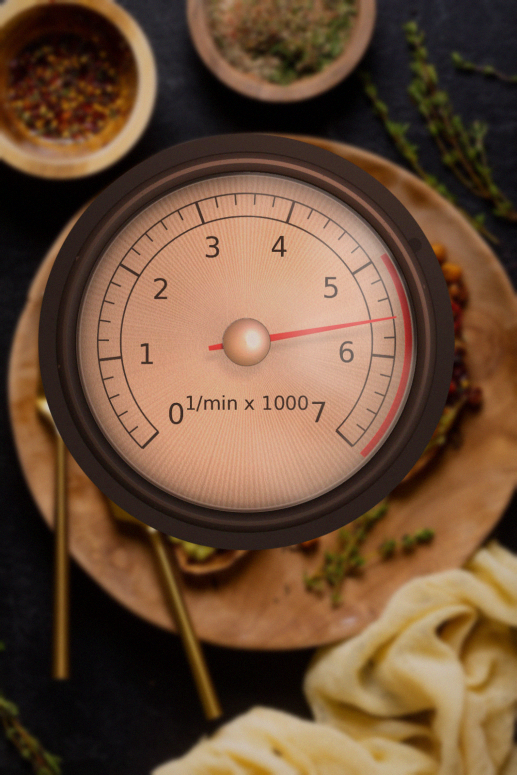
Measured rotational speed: 5600 rpm
